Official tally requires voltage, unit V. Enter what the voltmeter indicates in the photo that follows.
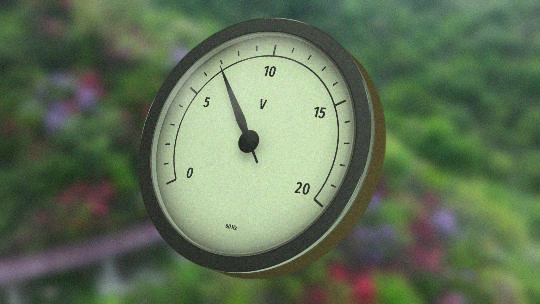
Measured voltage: 7 V
